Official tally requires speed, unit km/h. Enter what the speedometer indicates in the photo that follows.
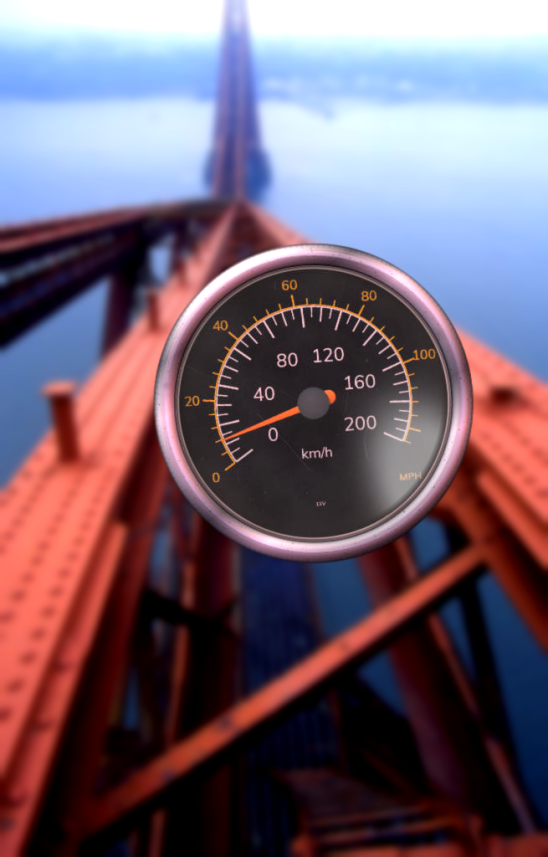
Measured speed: 12.5 km/h
